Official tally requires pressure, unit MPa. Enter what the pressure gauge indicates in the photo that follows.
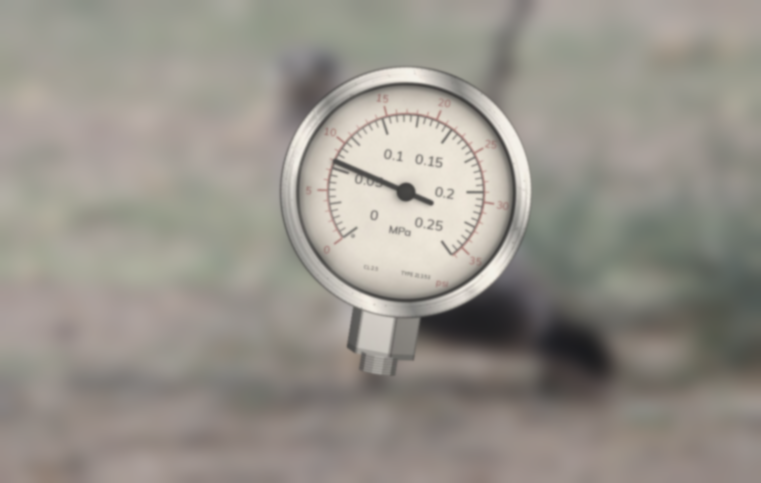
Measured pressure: 0.055 MPa
